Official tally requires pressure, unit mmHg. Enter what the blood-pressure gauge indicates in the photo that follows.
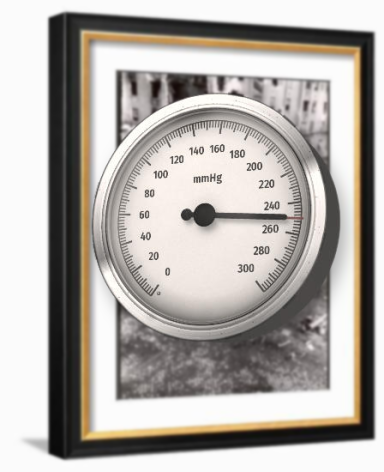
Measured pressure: 250 mmHg
